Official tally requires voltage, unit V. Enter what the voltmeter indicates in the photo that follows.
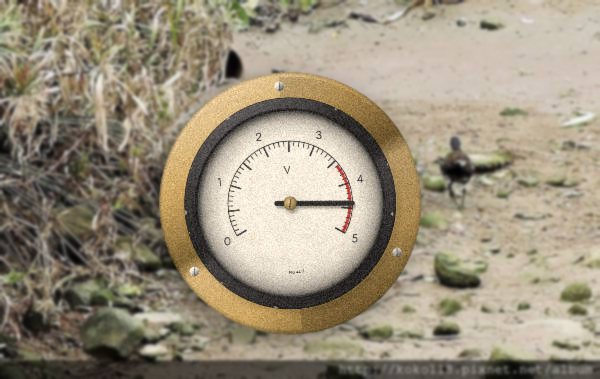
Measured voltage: 4.4 V
